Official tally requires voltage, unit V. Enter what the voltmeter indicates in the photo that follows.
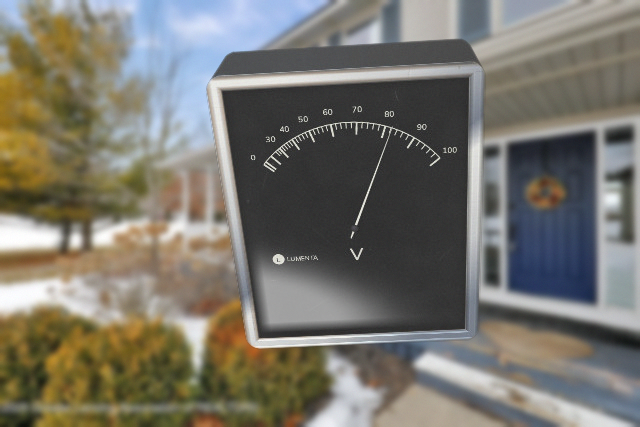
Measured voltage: 82 V
